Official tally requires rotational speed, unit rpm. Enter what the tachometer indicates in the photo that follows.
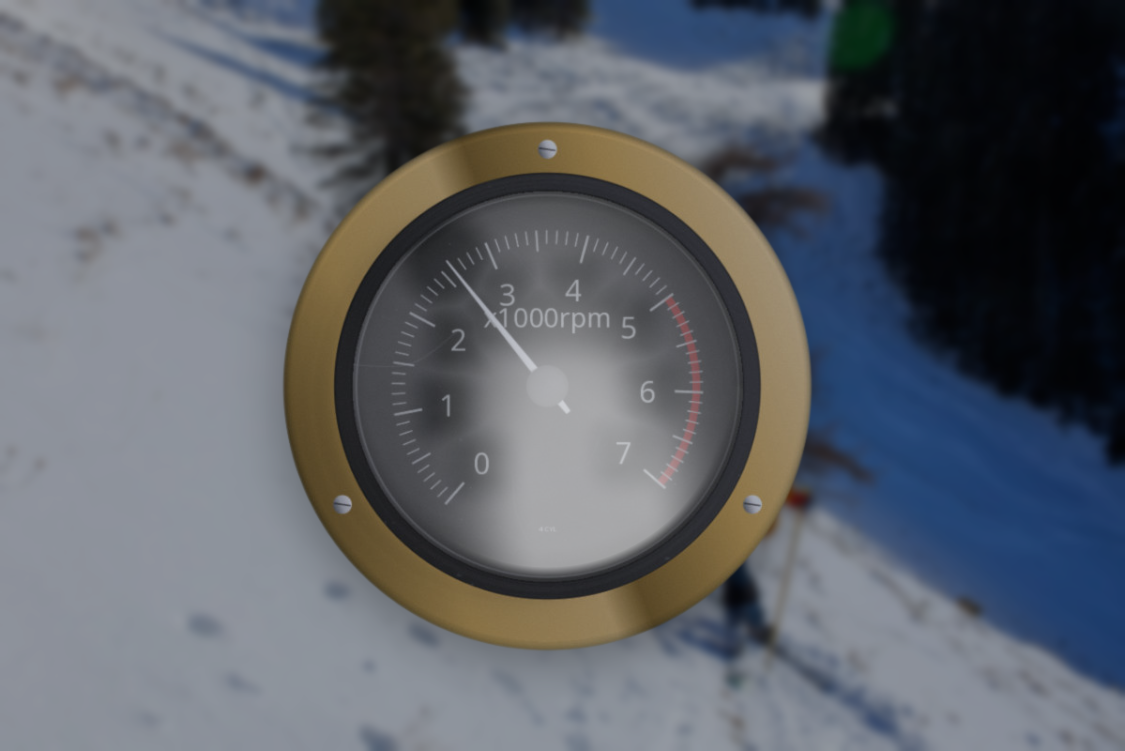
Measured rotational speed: 2600 rpm
